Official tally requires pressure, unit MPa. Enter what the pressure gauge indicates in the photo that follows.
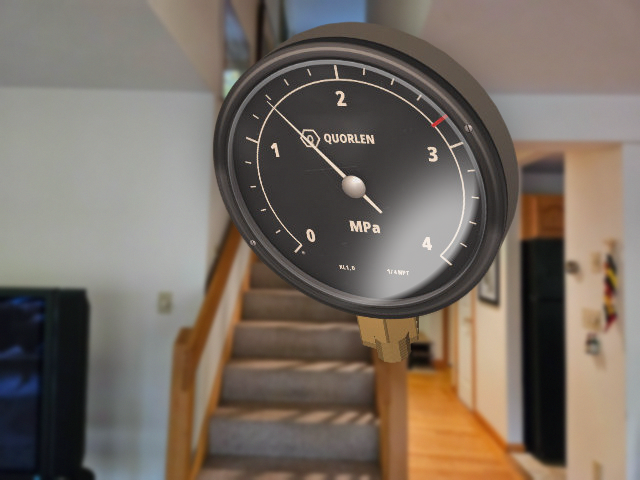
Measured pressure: 1.4 MPa
